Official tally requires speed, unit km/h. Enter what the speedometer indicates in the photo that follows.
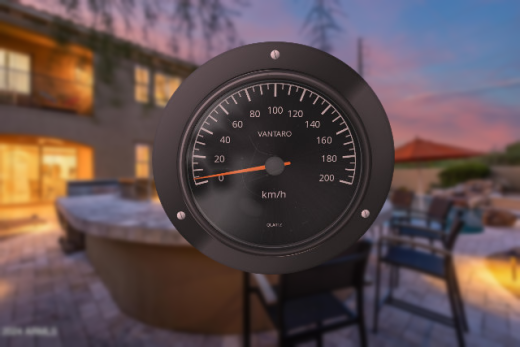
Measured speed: 5 km/h
